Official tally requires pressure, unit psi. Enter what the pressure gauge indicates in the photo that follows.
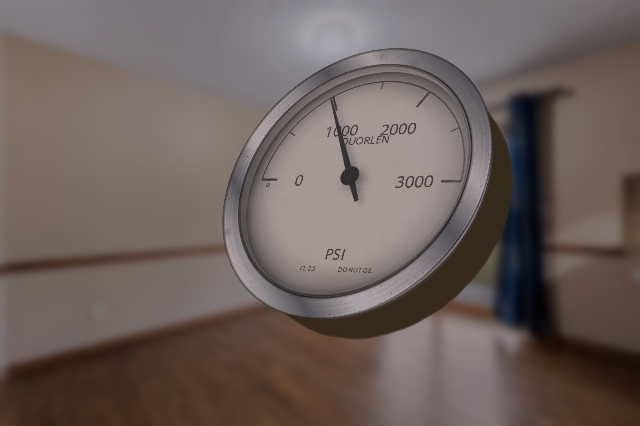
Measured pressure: 1000 psi
